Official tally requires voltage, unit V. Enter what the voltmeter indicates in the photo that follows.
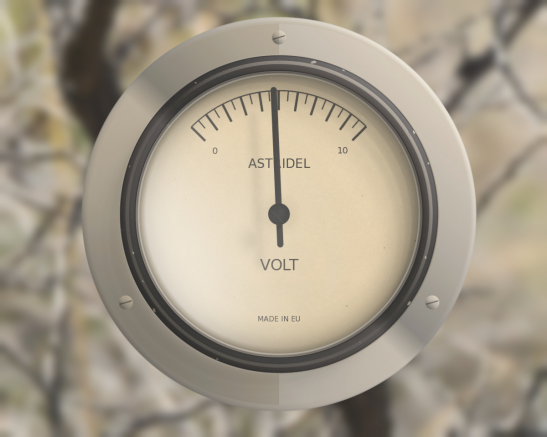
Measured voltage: 4.75 V
